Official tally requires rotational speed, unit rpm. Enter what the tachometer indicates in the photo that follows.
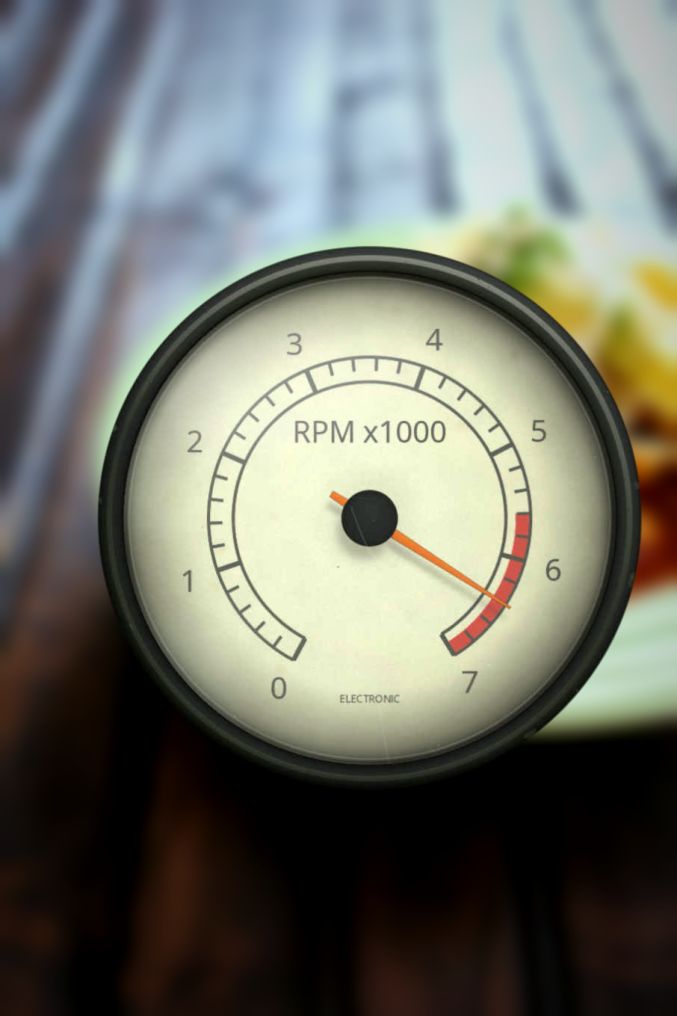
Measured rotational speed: 6400 rpm
